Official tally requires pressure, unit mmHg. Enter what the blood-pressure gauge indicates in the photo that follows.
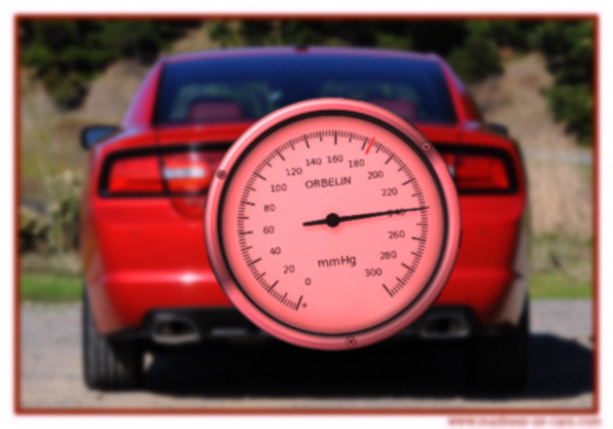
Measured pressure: 240 mmHg
